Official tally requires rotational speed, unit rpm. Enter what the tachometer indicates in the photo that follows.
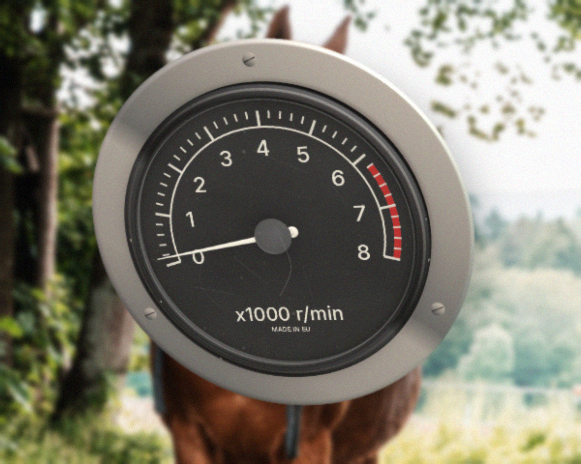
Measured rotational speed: 200 rpm
